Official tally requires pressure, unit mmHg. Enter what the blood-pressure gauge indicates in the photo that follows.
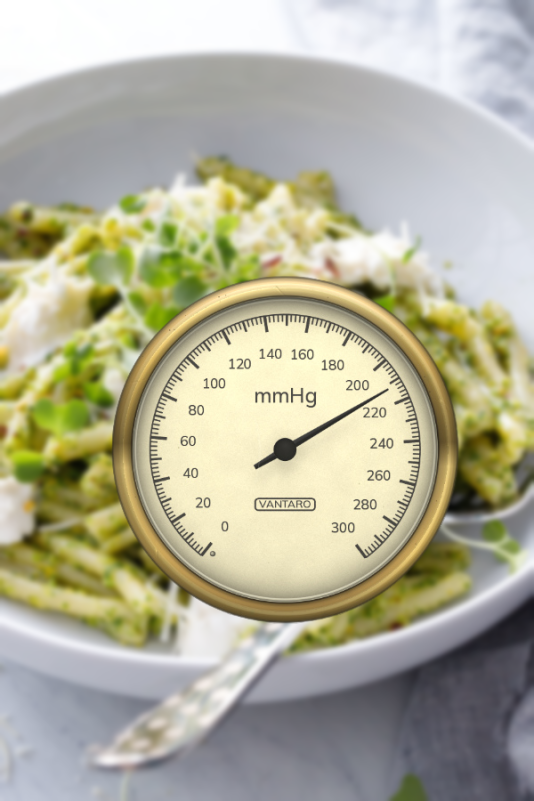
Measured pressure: 212 mmHg
